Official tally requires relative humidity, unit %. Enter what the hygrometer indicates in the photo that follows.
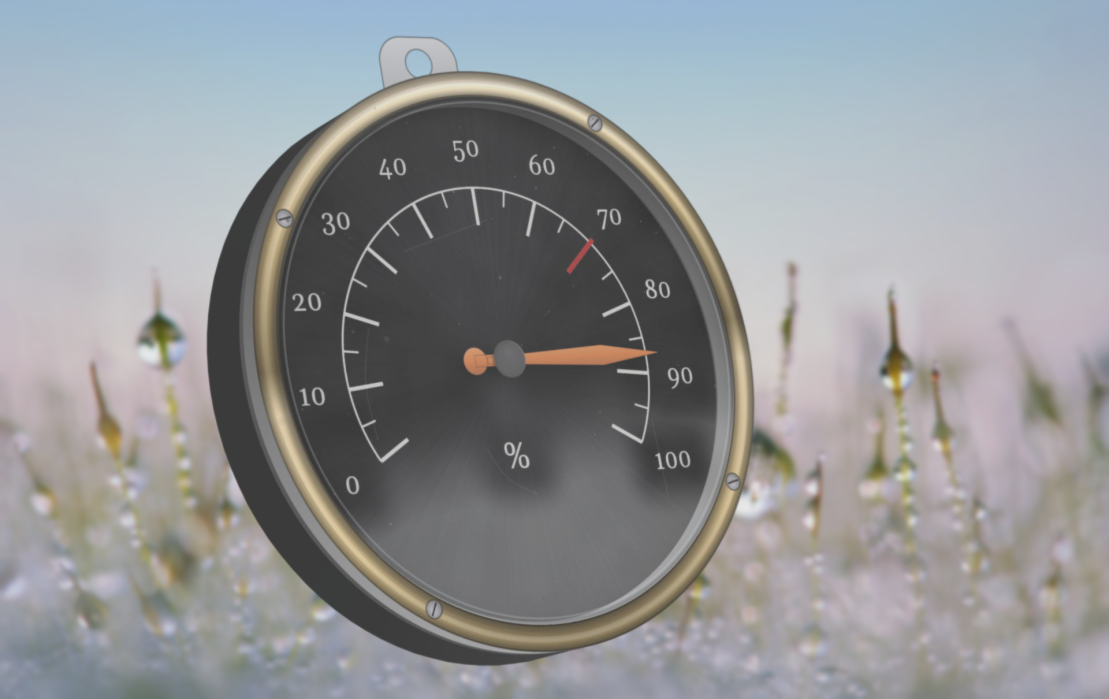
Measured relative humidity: 87.5 %
